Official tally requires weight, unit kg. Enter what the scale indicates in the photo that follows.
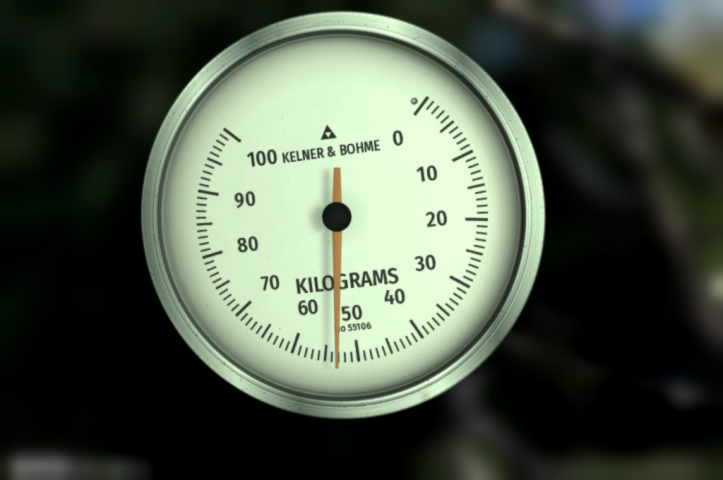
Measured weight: 53 kg
